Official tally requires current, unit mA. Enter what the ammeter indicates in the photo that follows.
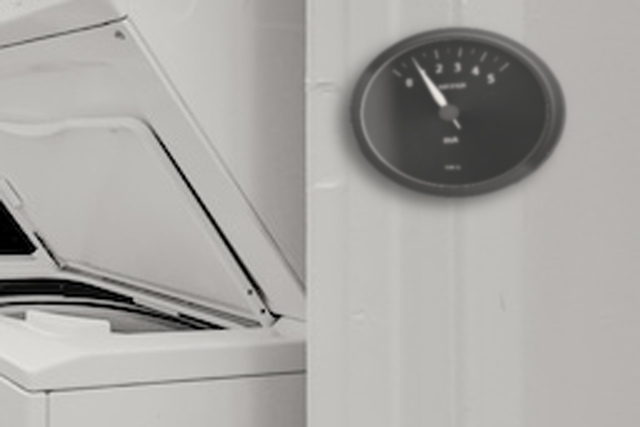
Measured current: 1 mA
